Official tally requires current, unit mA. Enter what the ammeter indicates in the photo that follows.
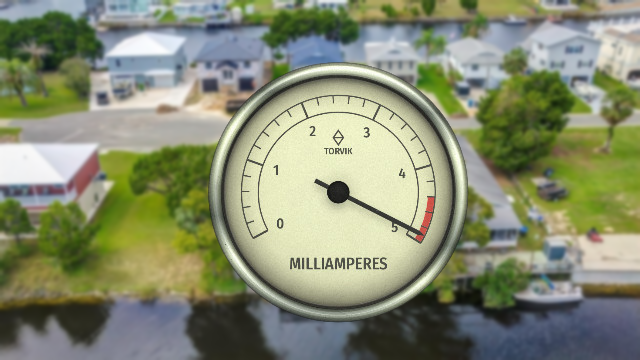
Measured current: 4.9 mA
